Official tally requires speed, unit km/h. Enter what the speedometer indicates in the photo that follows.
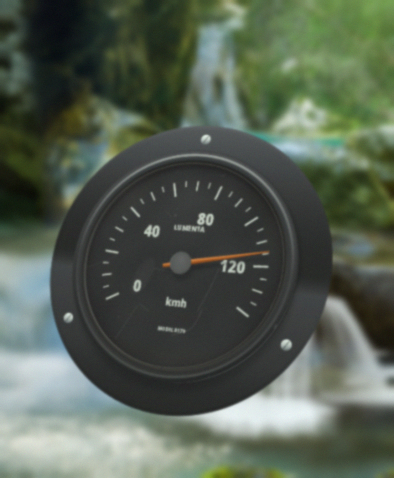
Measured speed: 115 km/h
